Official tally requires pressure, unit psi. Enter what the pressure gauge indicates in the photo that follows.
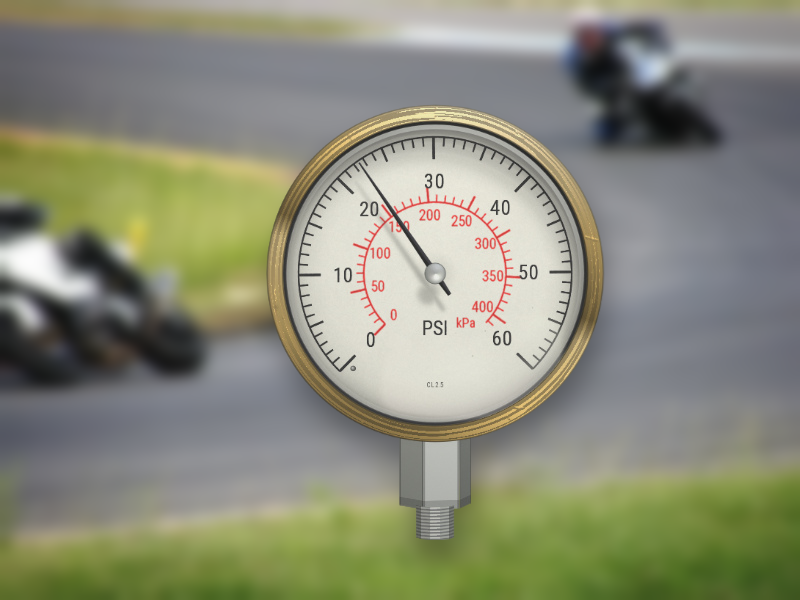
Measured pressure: 22.5 psi
